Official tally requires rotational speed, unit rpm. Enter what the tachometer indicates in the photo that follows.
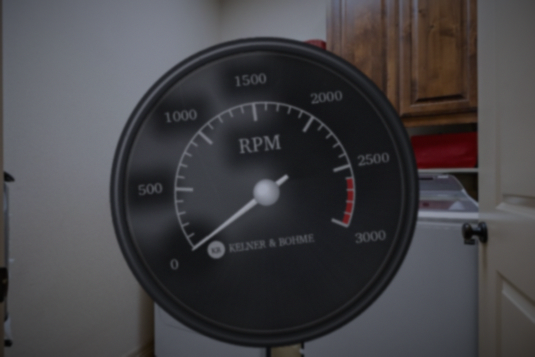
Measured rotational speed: 0 rpm
